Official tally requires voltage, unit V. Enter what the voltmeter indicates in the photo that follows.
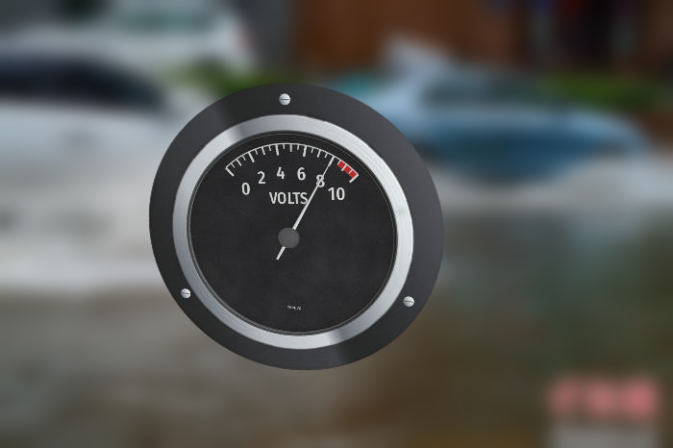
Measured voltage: 8 V
